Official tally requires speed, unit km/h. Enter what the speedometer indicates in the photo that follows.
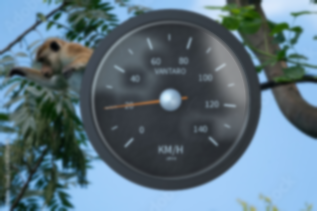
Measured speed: 20 km/h
